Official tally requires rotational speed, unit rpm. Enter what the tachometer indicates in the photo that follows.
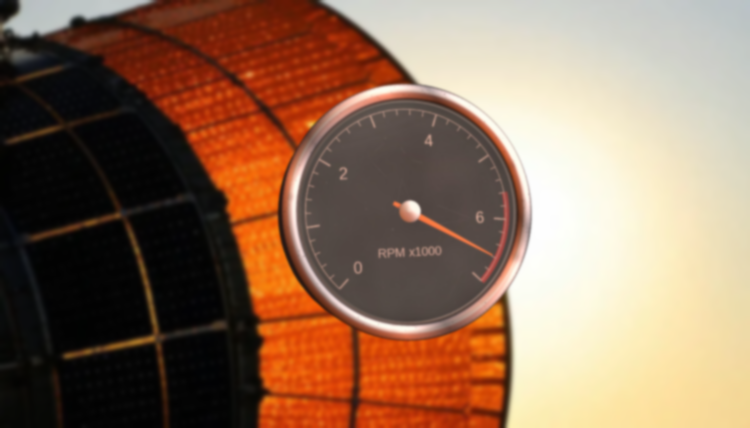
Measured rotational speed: 6600 rpm
